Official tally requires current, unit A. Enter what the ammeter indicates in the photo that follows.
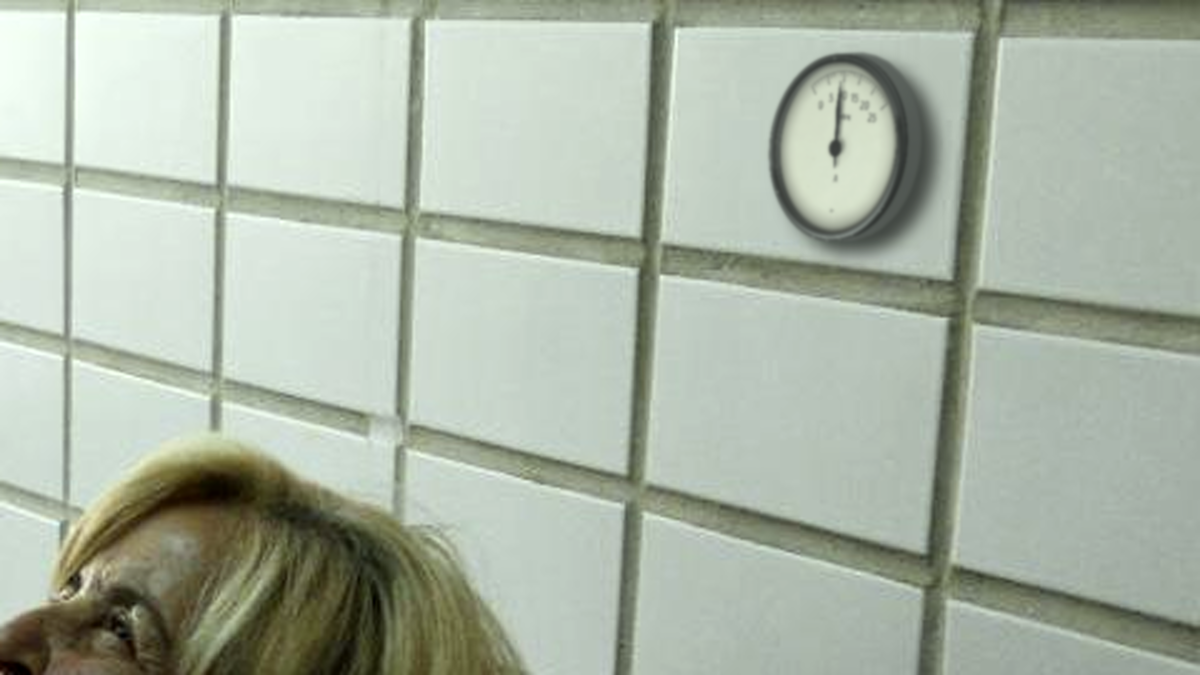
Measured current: 10 A
